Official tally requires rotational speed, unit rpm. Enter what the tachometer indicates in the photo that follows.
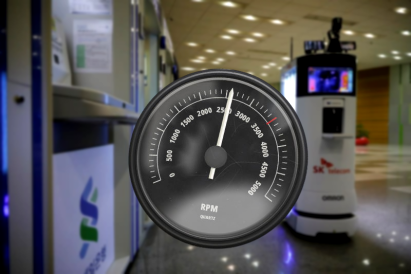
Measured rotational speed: 2600 rpm
